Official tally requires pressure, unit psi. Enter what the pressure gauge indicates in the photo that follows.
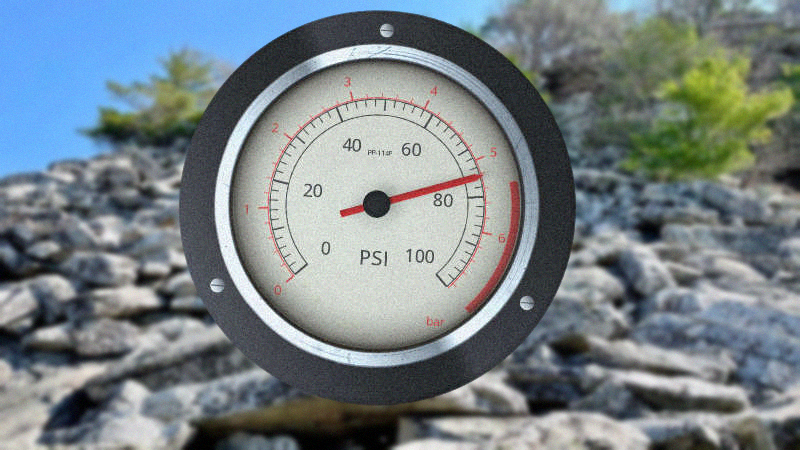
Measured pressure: 76 psi
